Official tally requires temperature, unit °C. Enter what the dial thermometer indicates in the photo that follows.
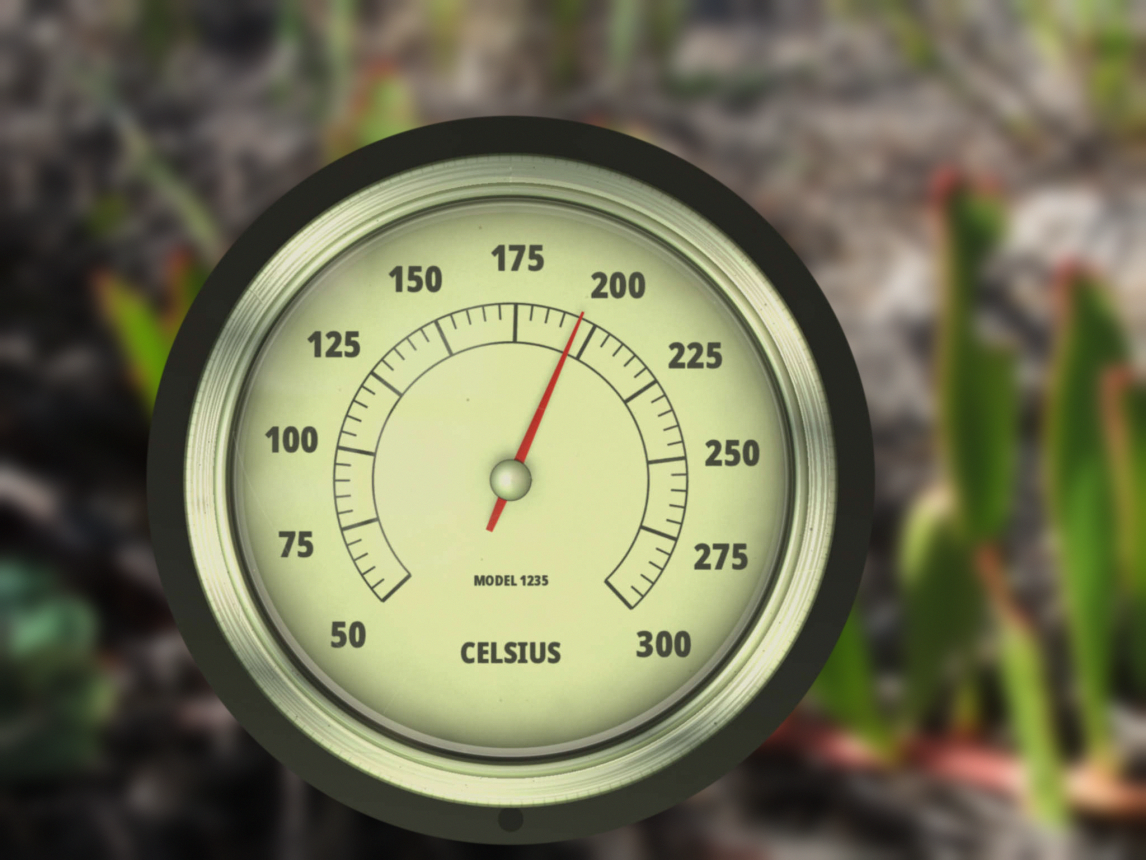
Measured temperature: 195 °C
